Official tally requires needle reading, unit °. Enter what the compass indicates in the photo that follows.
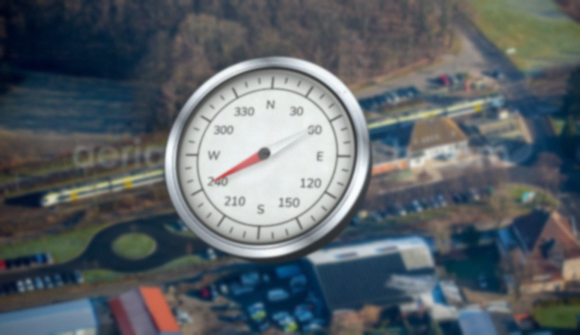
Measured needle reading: 240 °
